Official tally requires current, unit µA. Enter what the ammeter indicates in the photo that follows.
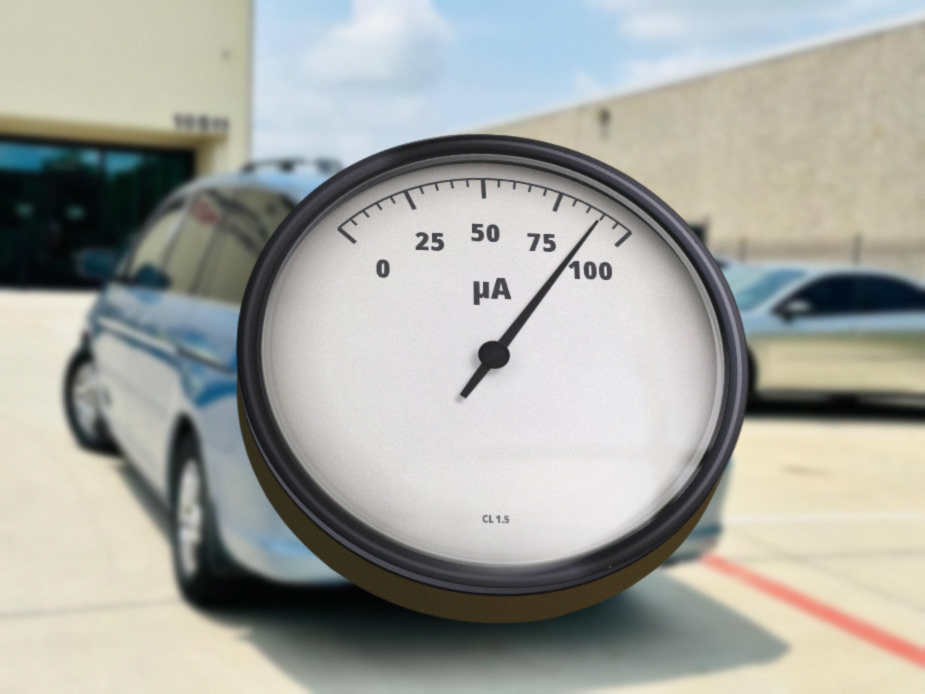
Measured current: 90 µA
